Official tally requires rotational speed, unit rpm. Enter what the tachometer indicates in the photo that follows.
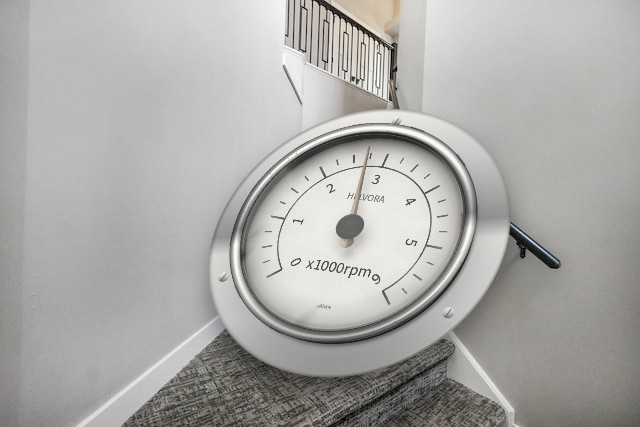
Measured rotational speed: 2750 rpm
